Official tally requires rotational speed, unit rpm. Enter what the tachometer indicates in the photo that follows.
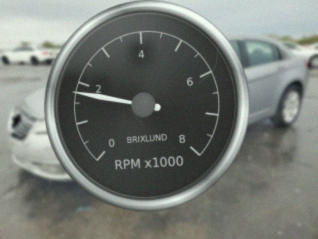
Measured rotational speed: 1750 rpm
